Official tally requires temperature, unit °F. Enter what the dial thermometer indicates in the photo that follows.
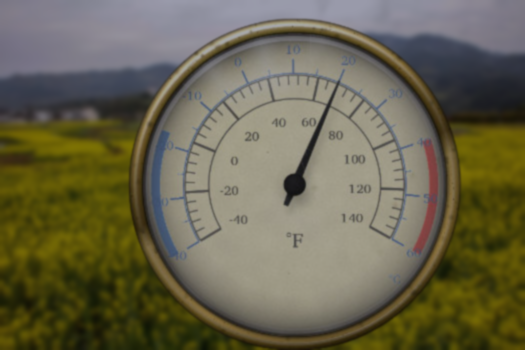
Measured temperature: 68 °F
